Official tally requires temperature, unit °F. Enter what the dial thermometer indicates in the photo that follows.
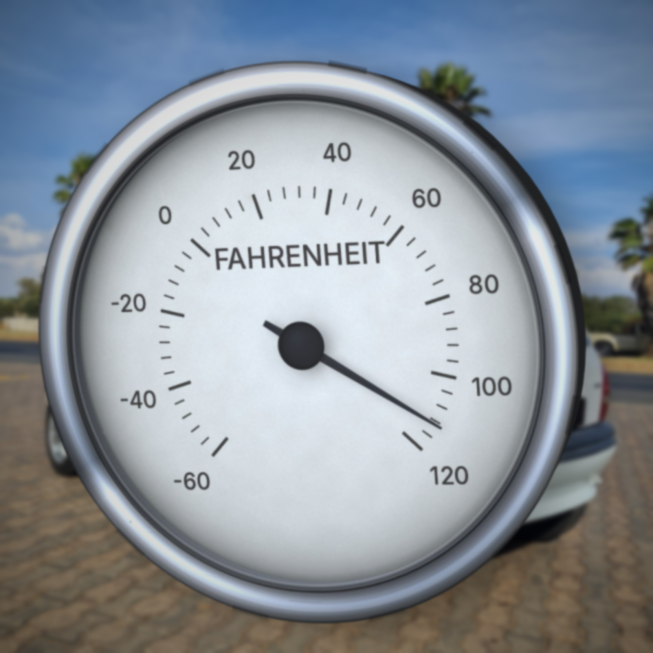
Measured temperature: 112 °F
